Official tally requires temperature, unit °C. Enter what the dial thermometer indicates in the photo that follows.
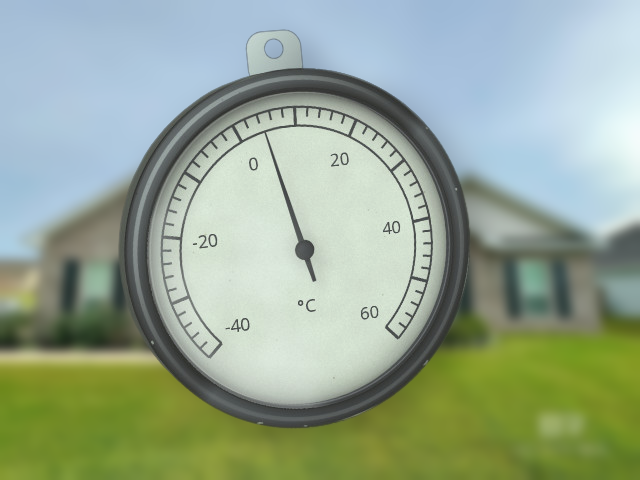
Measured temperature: 4 °C
